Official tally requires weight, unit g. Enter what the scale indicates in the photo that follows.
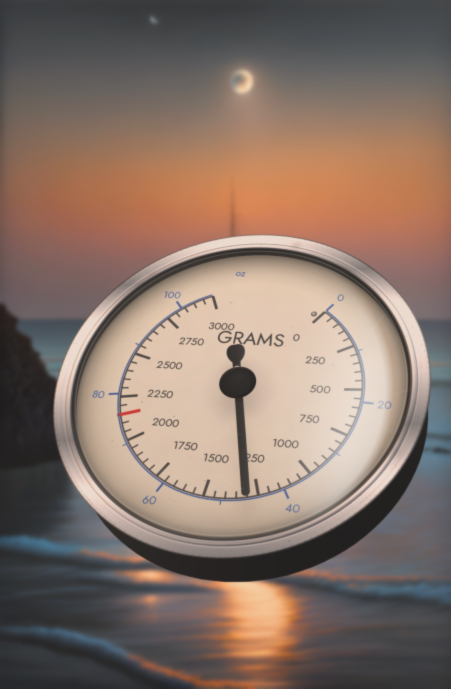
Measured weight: 1300 g
